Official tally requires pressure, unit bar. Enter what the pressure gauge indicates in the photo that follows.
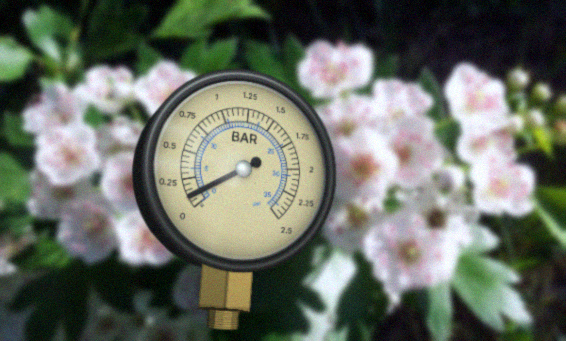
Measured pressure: 0.1 bar
